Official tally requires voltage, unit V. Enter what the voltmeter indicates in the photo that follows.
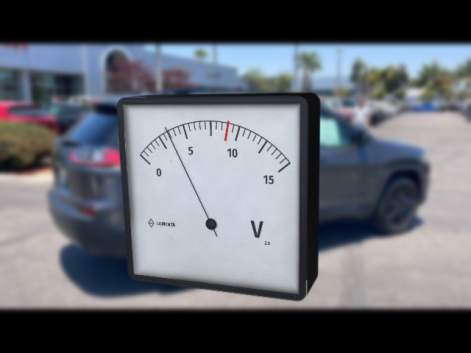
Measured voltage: 3.5 V
